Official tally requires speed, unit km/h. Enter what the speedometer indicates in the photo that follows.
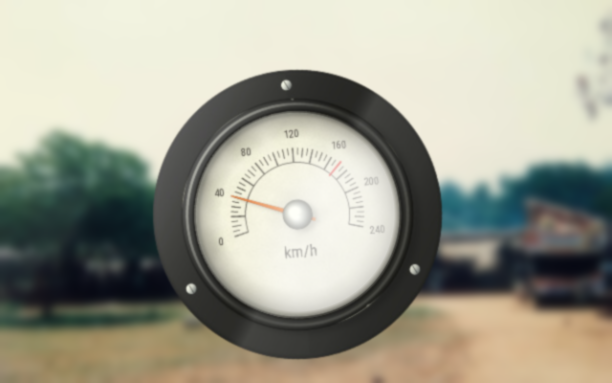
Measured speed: 40 km/h
